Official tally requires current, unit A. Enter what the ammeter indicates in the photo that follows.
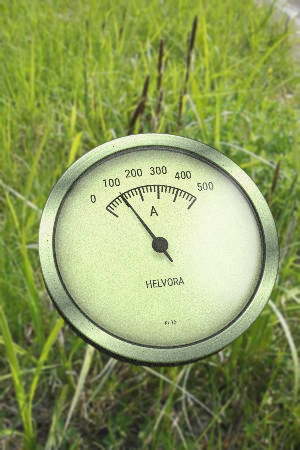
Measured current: 100 A
